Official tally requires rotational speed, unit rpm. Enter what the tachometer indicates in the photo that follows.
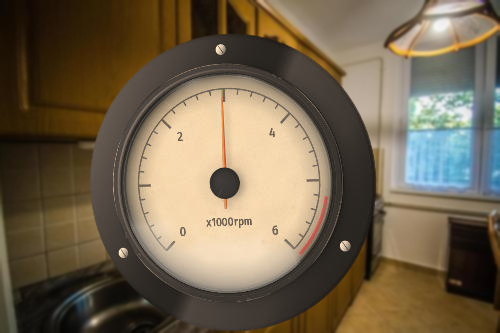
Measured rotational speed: 3000 rpm
